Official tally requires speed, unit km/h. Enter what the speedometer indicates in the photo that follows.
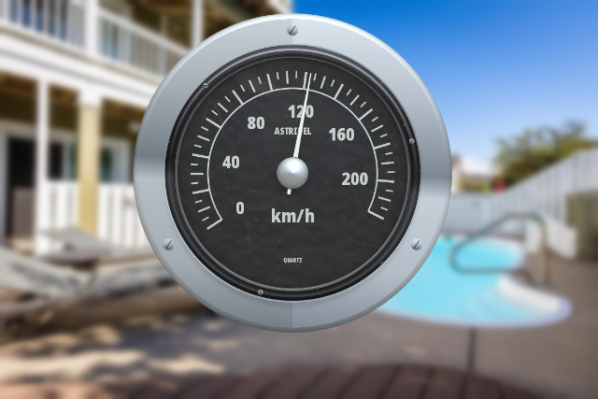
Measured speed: 122.5 km/h
